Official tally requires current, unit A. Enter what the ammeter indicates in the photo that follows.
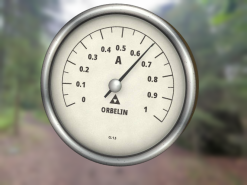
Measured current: 0.65 A
